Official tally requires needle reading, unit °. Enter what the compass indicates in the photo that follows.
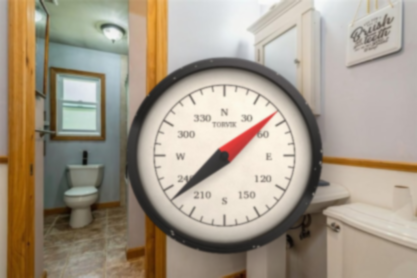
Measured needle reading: 50 °
